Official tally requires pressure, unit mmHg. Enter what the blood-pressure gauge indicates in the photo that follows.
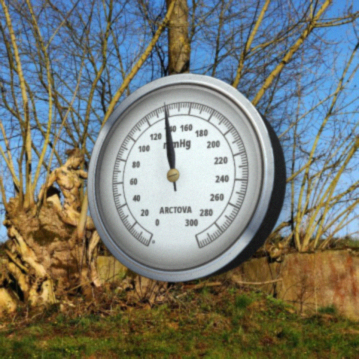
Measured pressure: 140 mmHg
